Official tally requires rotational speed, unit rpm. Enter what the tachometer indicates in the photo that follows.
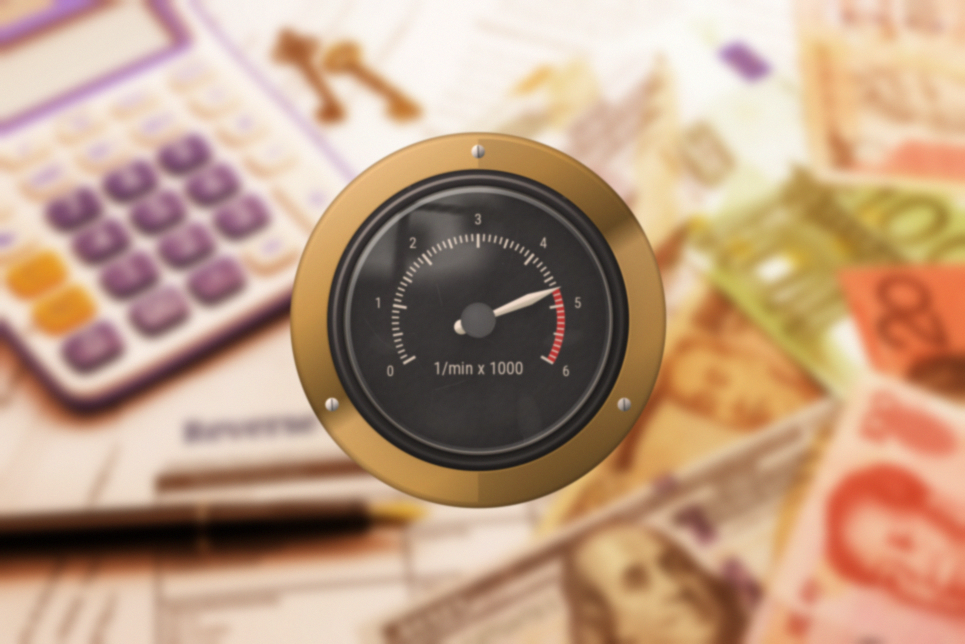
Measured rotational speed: 4700 rpm
